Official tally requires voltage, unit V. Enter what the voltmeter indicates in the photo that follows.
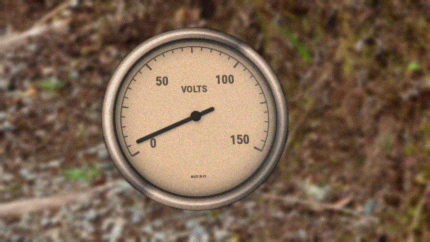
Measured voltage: 5 V
